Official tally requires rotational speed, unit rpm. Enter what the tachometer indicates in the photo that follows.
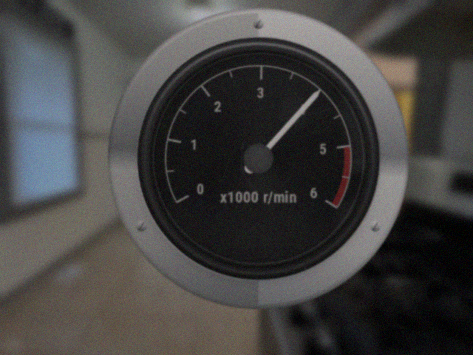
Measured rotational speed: 4000 rpm
